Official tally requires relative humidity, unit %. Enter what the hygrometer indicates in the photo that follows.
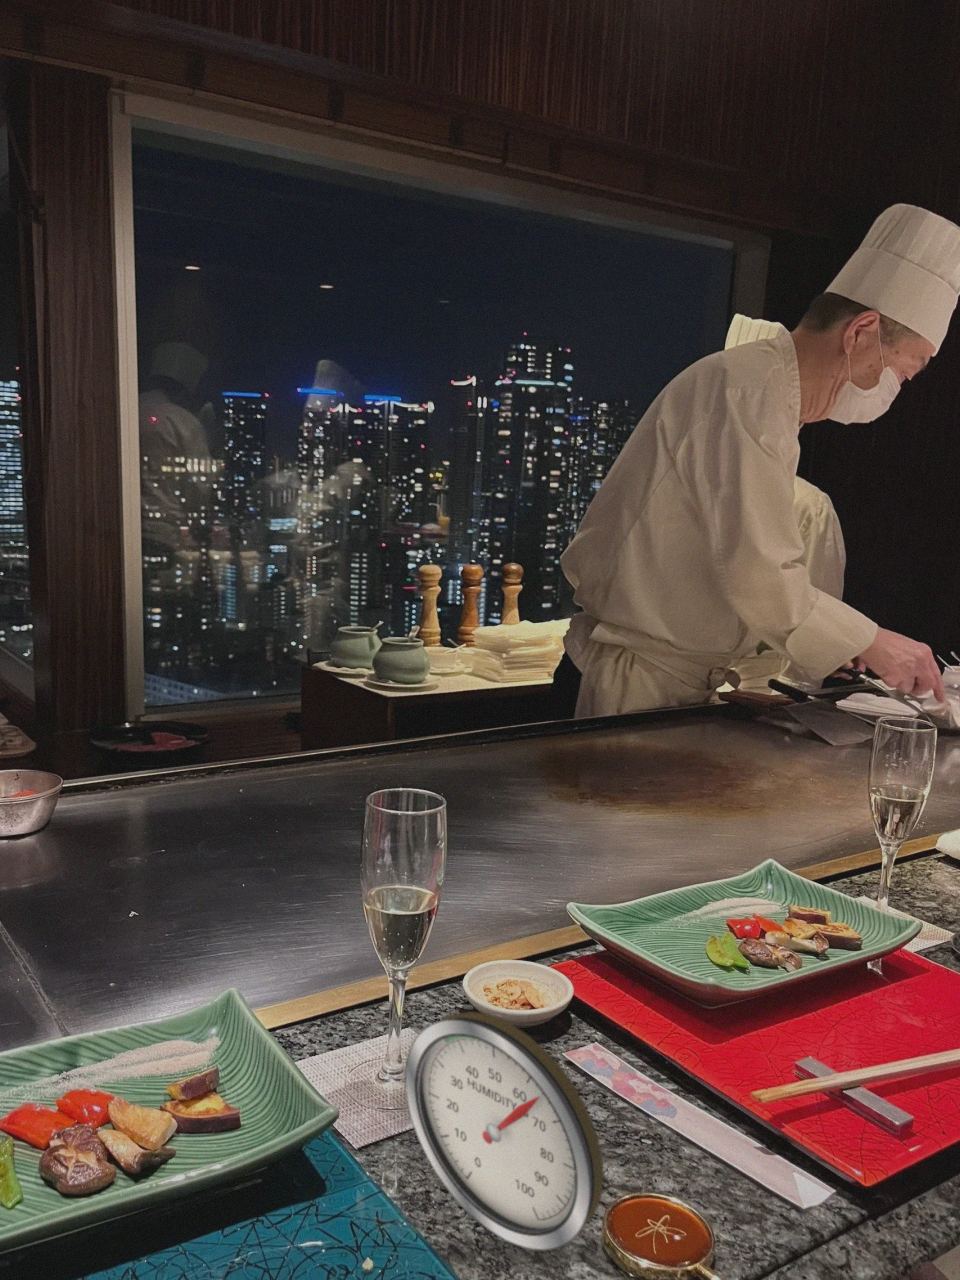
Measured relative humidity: 64 %
